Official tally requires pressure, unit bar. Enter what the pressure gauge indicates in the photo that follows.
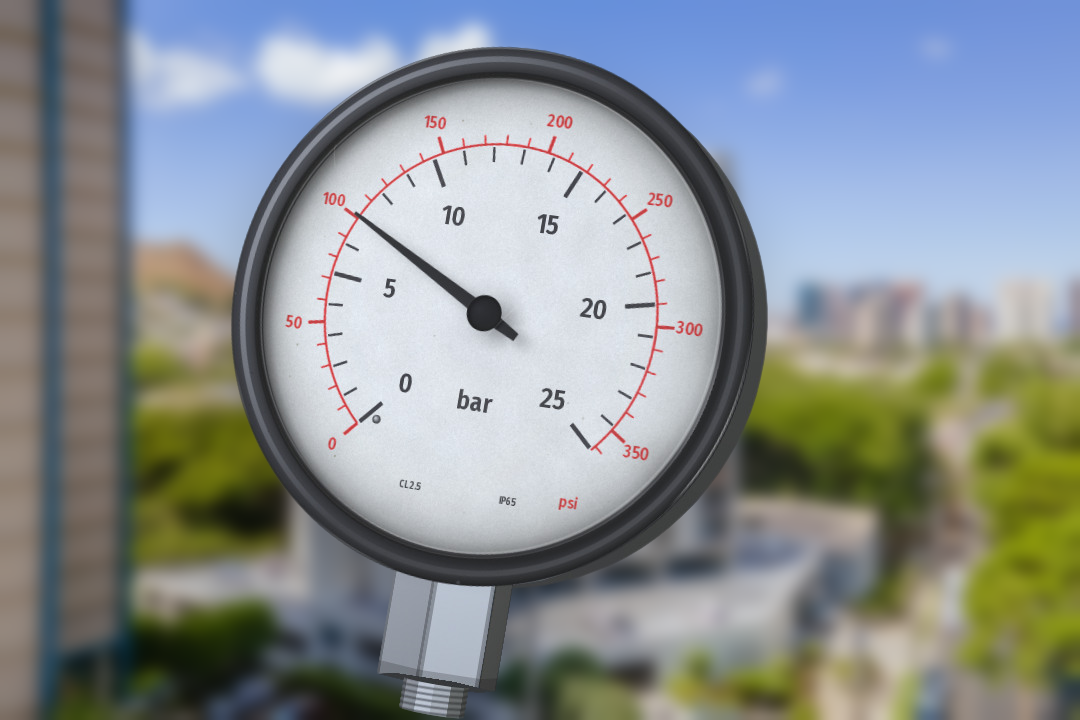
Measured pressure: 7 bar
